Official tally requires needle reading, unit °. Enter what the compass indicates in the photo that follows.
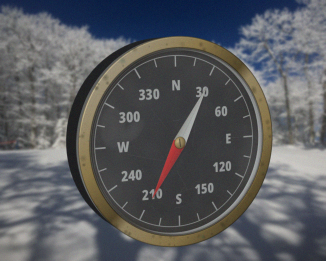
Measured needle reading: 210 °
